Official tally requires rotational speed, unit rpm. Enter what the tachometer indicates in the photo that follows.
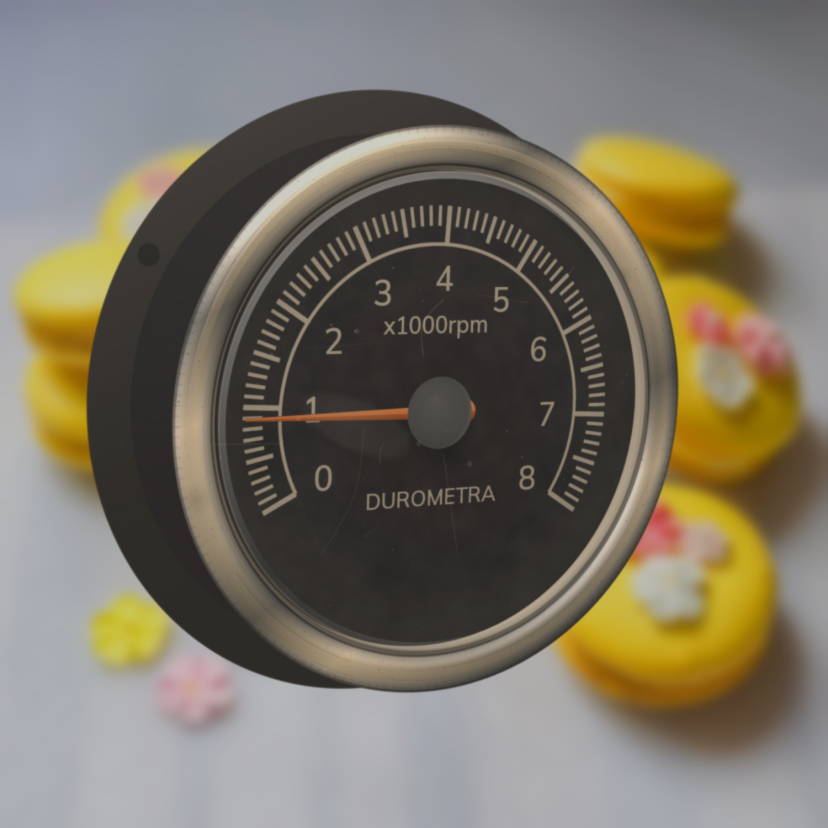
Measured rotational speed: 900 rpm
